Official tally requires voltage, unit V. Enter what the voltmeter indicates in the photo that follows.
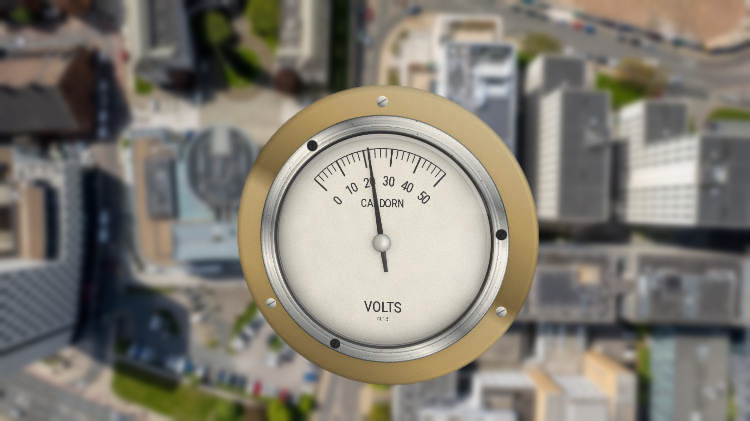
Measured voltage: 22 V
